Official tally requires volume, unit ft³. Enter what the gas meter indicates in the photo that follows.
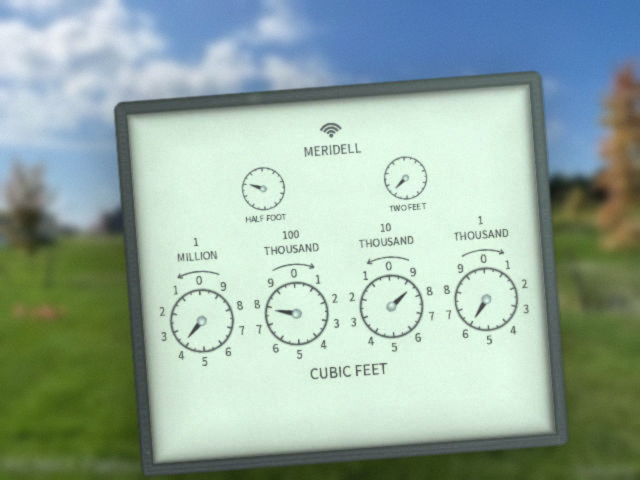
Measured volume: 378600 ft³
